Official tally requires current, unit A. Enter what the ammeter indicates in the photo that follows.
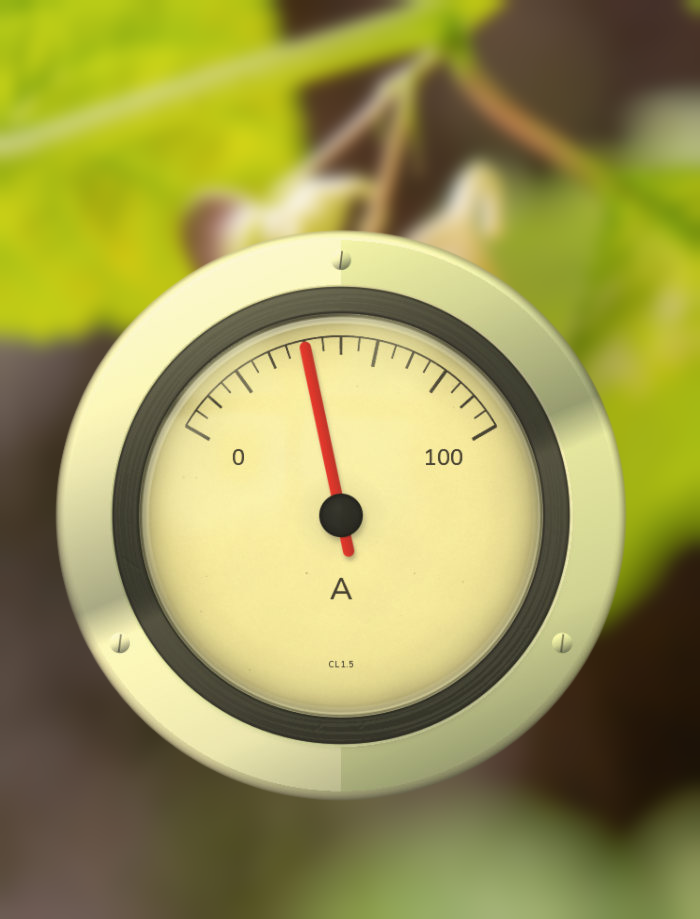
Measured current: 40 A
